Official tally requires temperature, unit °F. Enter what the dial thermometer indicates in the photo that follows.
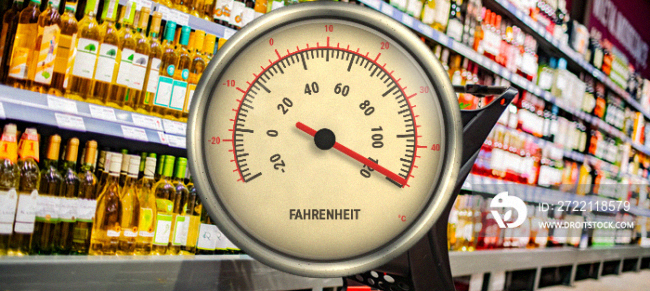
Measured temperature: 118 °F
